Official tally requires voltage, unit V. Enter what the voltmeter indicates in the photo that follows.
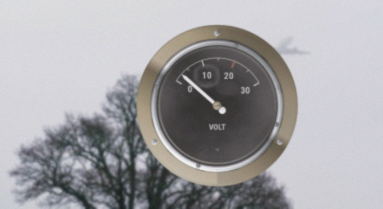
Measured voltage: 2.5 V
